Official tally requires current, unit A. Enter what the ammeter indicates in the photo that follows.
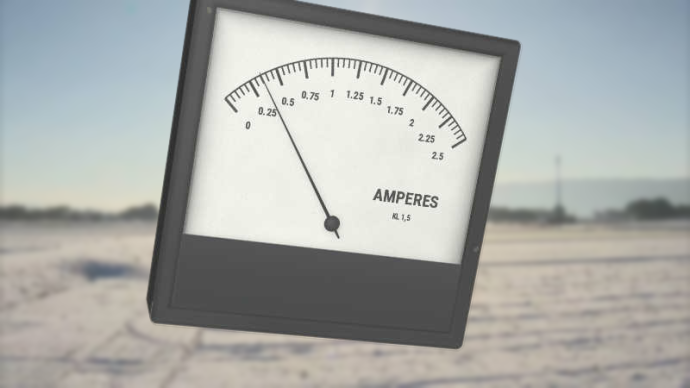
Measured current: 0.35 A
